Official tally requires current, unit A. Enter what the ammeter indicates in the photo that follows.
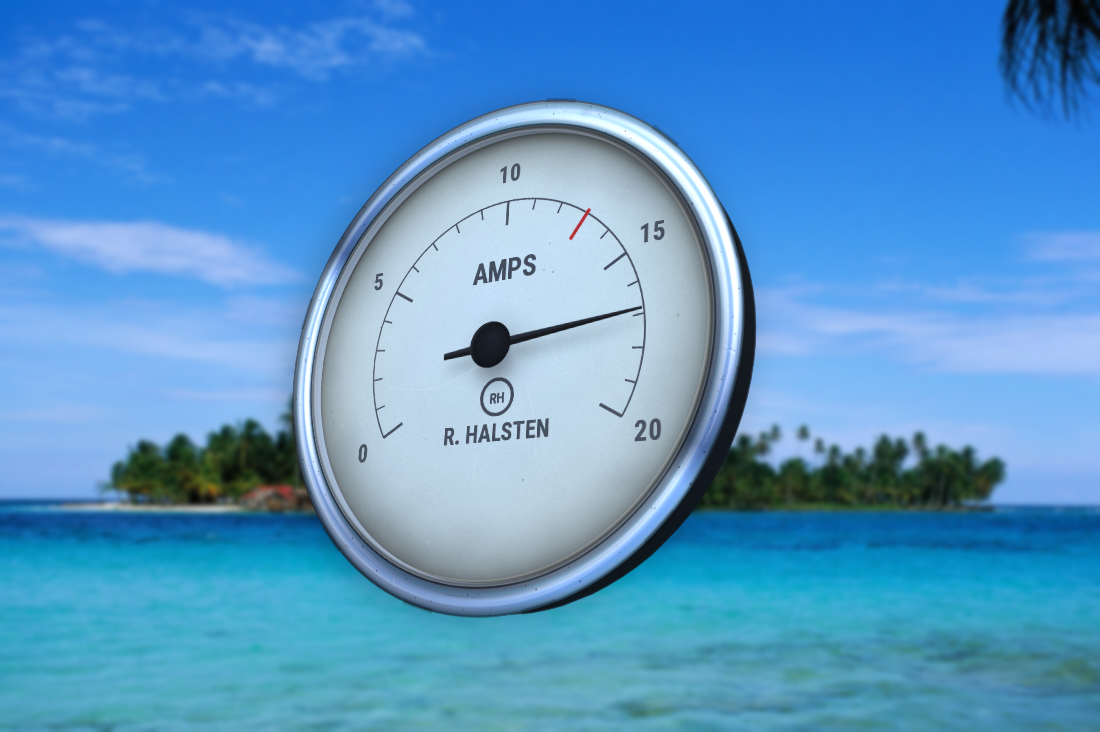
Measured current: 17 A
